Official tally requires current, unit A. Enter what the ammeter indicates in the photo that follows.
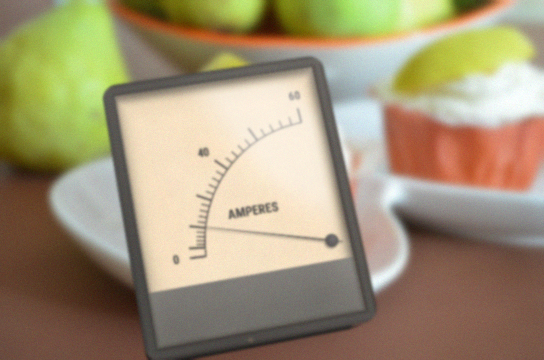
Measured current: 20 A
